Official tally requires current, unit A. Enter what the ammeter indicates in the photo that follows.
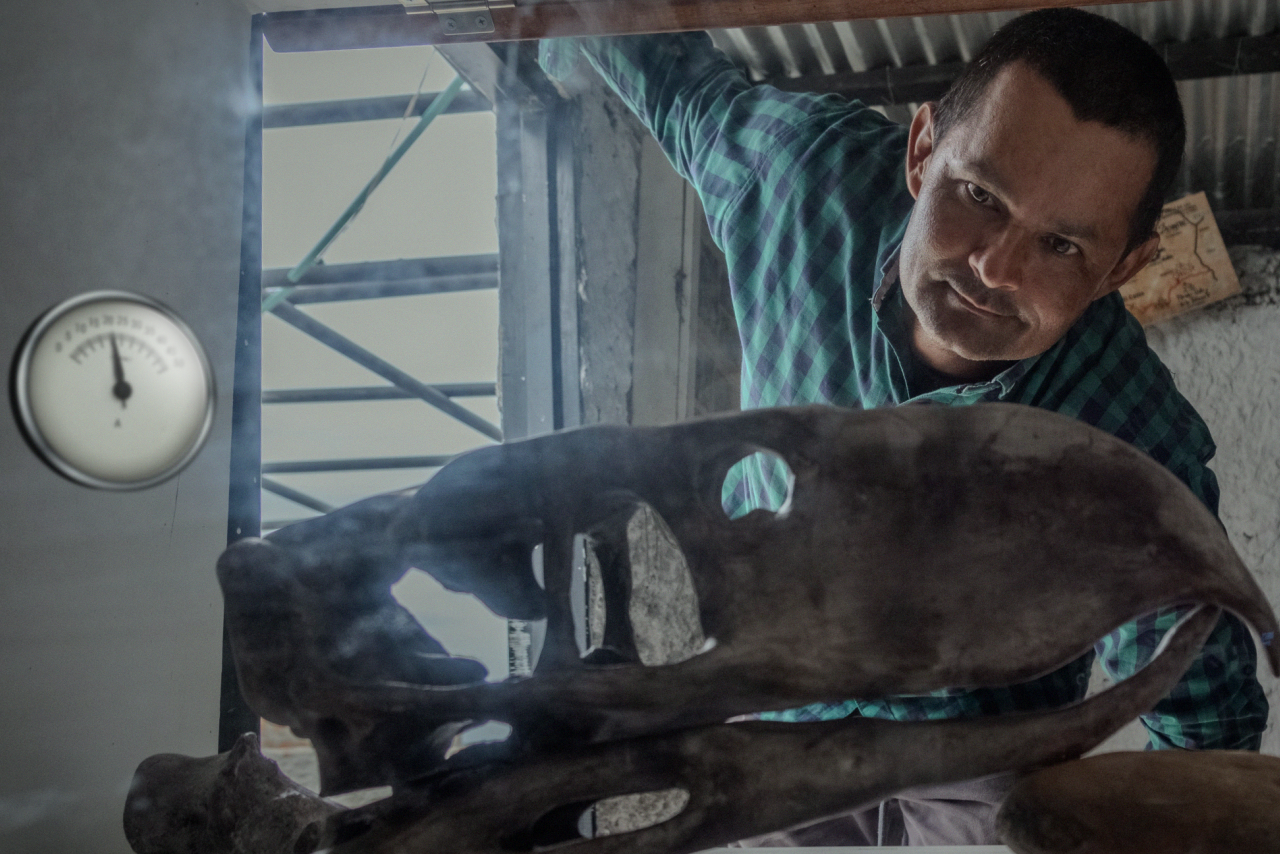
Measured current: 20 A
